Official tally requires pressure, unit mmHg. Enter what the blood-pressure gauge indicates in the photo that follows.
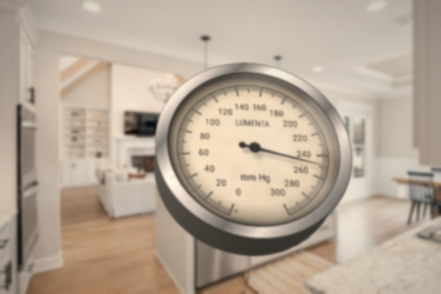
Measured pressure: 250 mmHg
